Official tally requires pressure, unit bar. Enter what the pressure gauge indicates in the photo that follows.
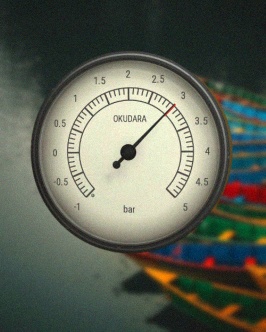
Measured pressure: 3 bar
